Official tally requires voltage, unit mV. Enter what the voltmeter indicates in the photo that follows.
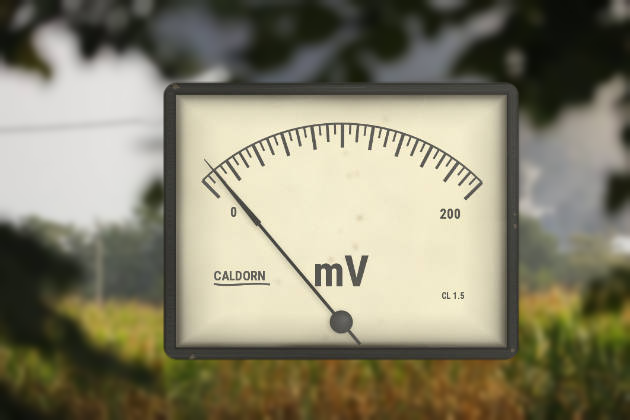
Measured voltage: 10 mV
